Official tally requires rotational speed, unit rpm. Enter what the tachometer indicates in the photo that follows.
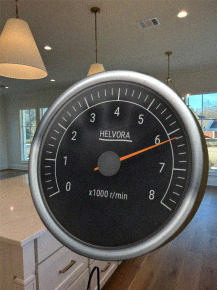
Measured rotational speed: 6200 rpm
